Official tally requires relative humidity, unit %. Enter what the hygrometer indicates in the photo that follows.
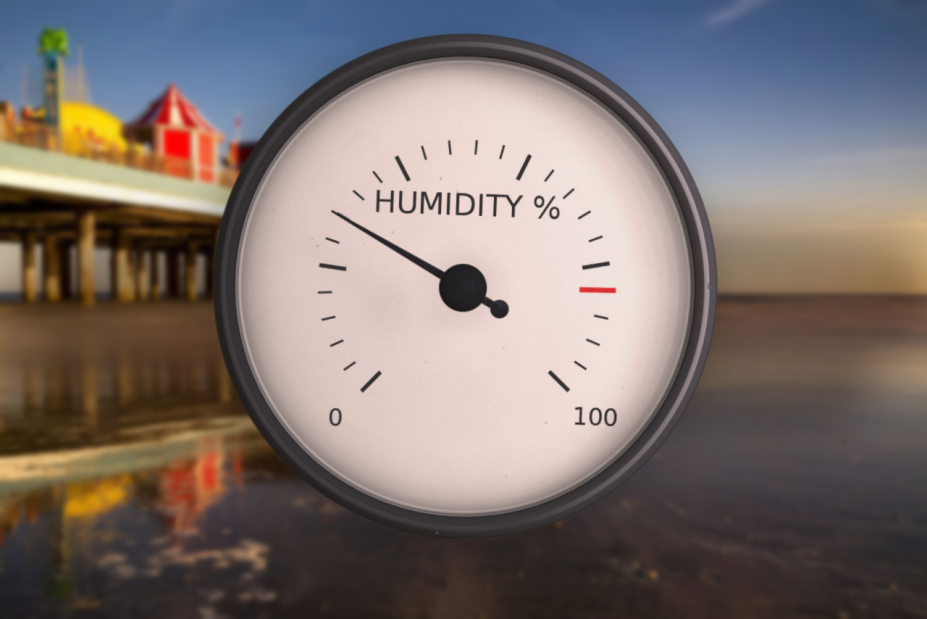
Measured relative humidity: 28 %
